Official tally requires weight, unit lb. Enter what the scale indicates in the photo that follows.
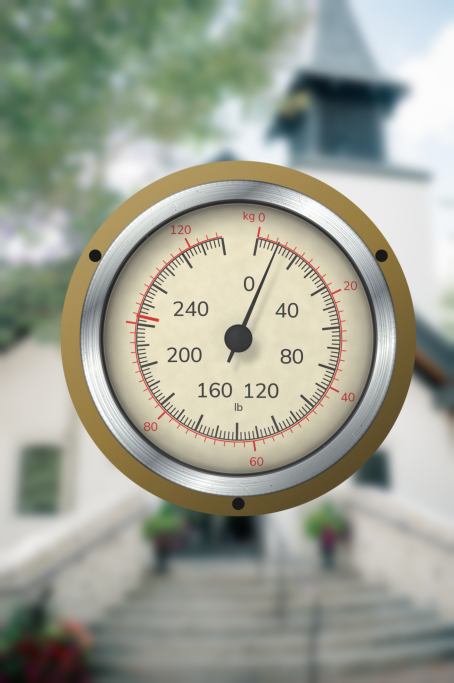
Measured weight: 10 lb
